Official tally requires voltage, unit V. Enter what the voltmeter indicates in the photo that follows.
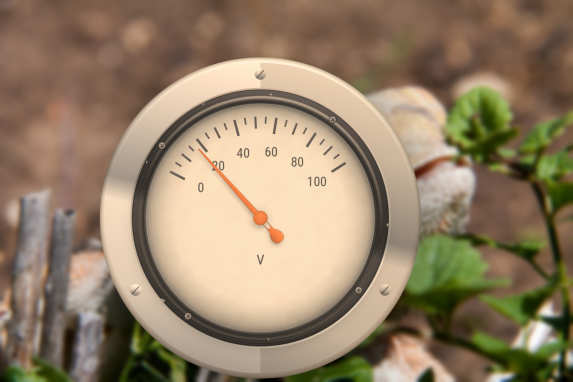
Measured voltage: 17.5 V
